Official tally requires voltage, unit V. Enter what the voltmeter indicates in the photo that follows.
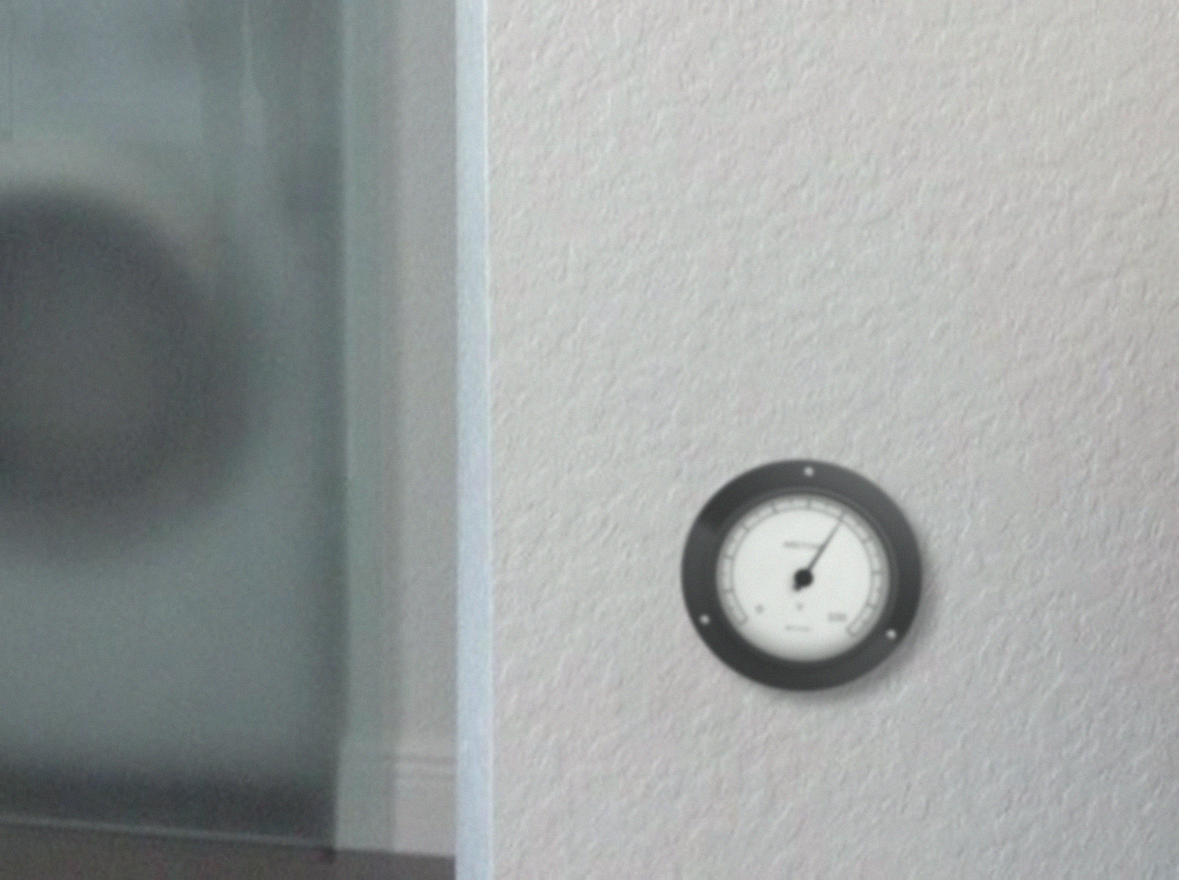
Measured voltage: 60 V
